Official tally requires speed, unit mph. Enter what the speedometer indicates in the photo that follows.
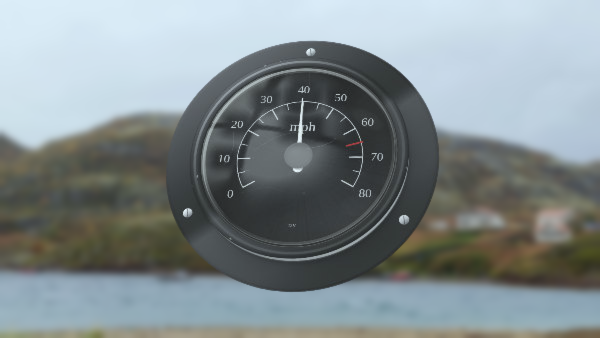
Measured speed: 40 mph
